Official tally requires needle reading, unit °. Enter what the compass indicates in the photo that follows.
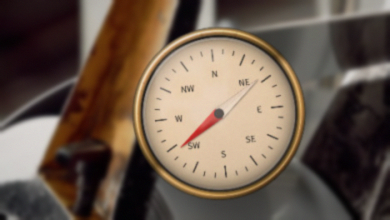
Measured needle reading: 235 °
